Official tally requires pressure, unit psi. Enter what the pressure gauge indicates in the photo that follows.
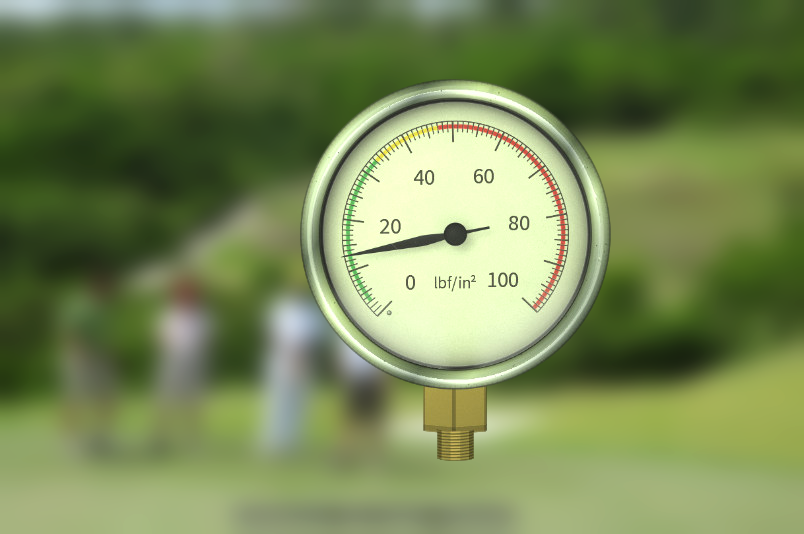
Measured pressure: 13 psi
